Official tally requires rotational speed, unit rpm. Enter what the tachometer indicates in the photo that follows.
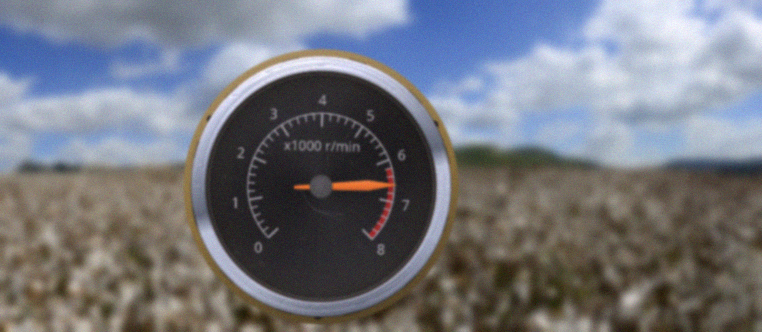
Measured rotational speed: 6600 rpm
